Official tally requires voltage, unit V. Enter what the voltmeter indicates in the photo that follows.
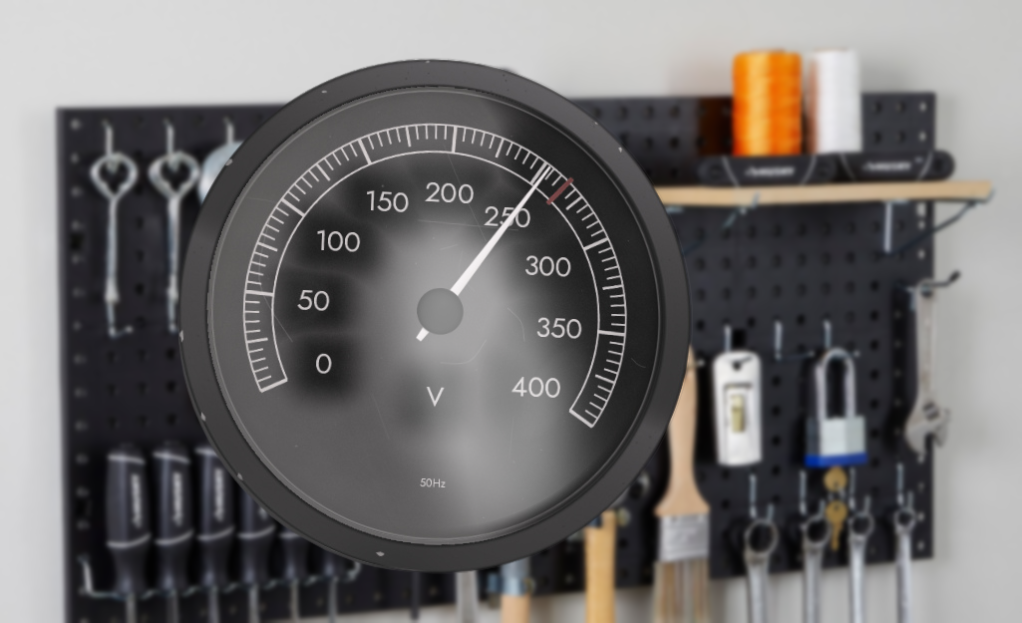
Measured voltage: 252.5 V
